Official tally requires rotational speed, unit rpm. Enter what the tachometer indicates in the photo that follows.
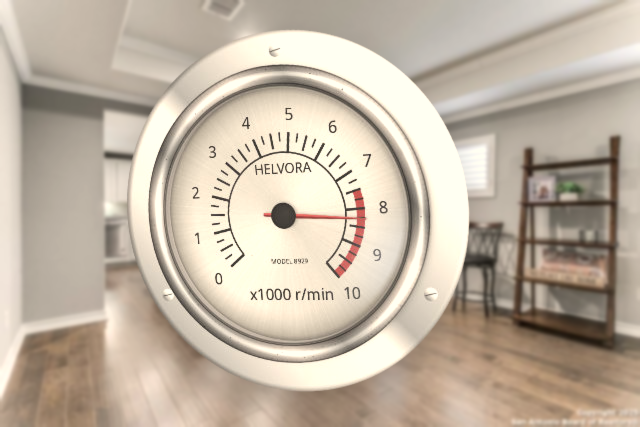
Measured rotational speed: 8250 rpm
